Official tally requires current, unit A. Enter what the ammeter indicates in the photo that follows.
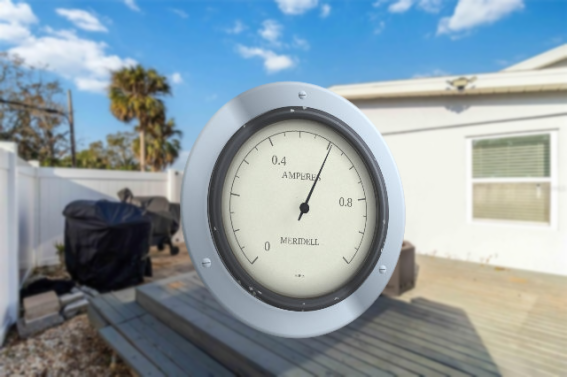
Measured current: 0.6 A
